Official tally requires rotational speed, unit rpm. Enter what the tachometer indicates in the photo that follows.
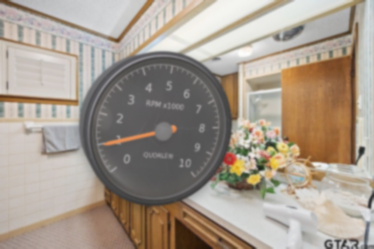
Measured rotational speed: 1000 rpm
